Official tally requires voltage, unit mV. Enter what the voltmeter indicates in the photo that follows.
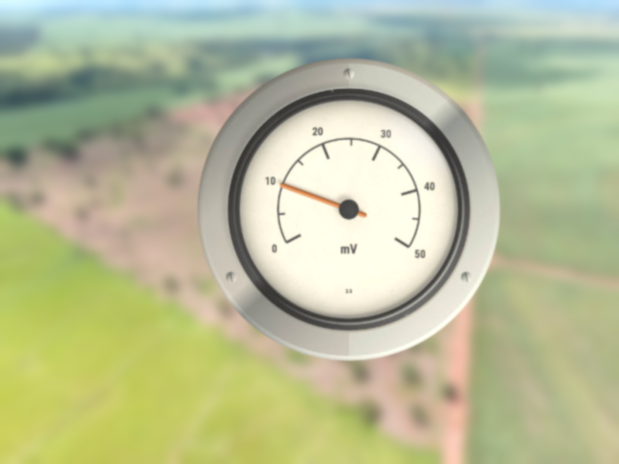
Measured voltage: 10 mV
